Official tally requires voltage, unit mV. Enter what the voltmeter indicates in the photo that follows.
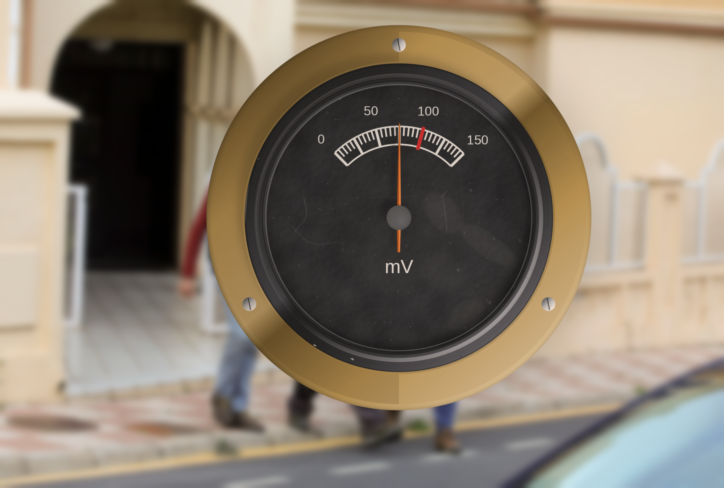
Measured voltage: 75 mV
